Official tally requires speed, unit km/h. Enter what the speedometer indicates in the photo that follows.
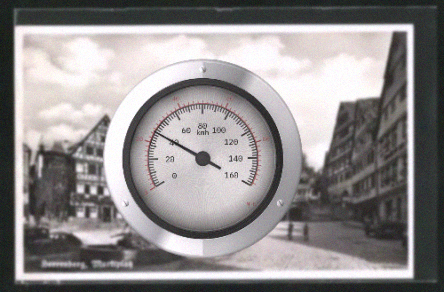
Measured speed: 40 km/h
